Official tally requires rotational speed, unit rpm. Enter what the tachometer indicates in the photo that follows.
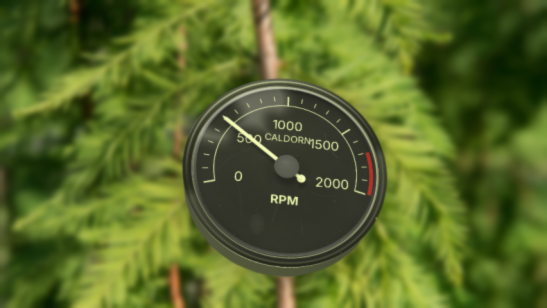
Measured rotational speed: 500 rpm
